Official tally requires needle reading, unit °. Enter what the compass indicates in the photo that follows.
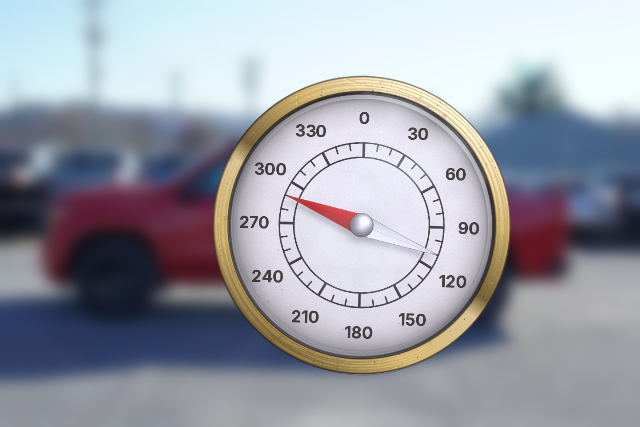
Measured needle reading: 290 °
